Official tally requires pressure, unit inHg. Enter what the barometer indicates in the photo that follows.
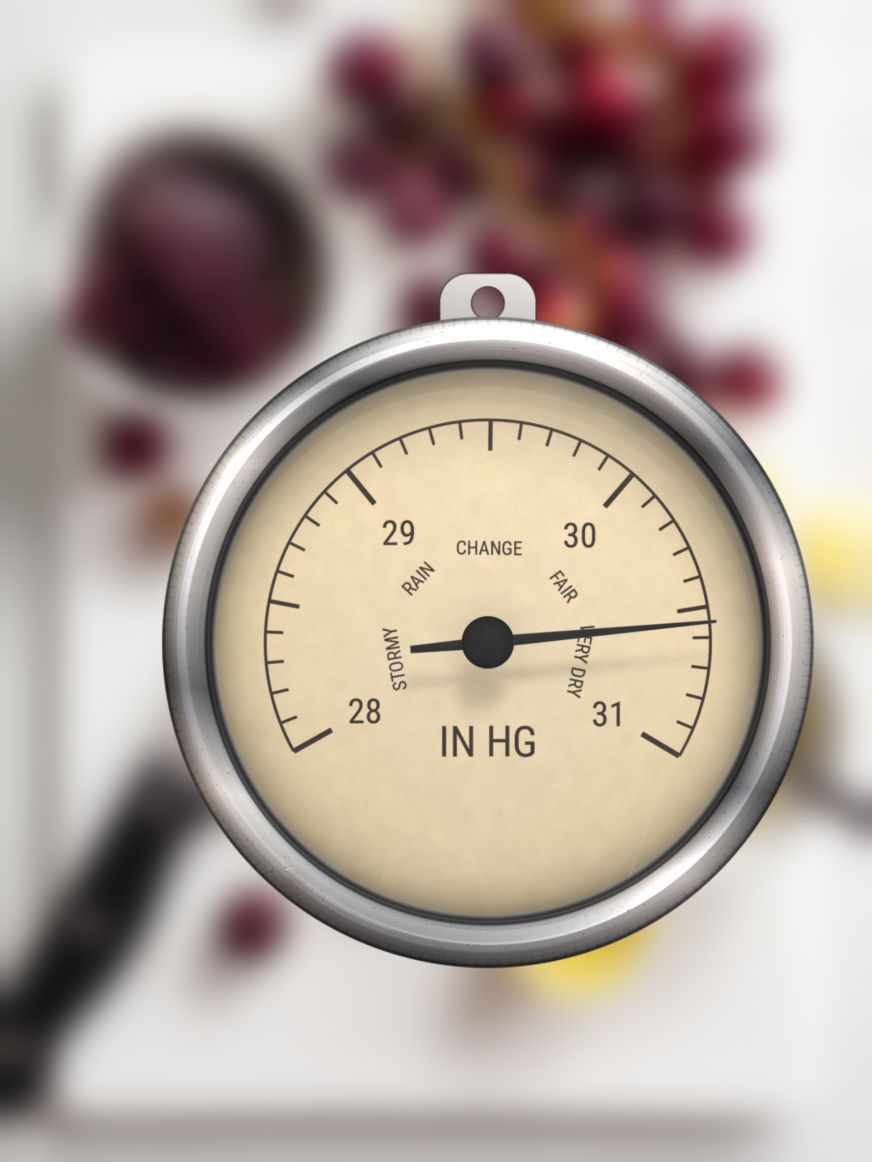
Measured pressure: 30.55 inHg
